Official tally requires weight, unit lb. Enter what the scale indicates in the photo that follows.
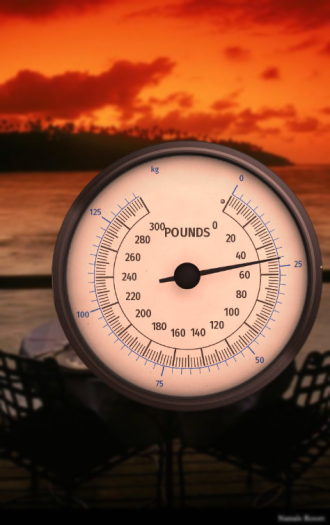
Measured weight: 50 lb
